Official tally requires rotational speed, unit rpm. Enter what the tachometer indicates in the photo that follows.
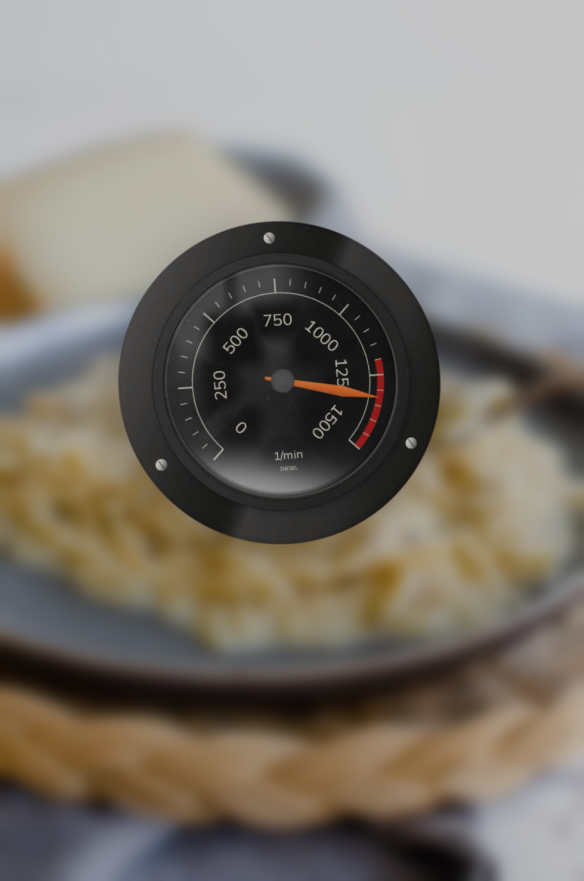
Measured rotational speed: 1325 rpm
